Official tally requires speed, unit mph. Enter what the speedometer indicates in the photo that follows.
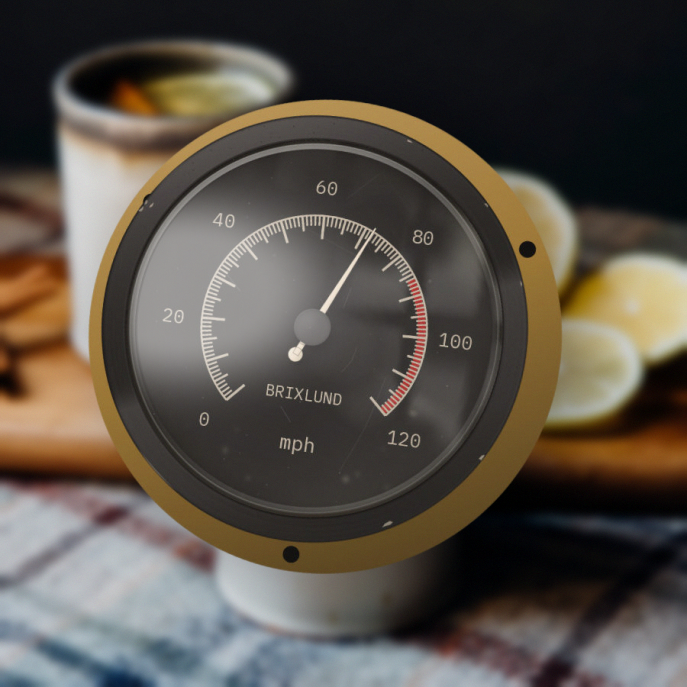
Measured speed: 72 mph
